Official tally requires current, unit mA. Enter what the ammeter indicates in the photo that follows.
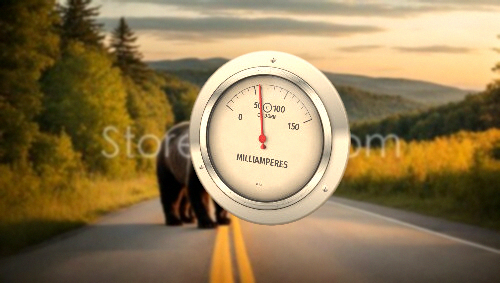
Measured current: 60 mA
